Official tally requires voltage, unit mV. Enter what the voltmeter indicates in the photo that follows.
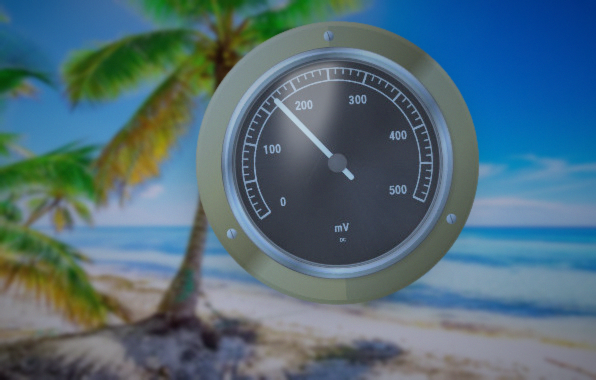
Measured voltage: 170 mV
